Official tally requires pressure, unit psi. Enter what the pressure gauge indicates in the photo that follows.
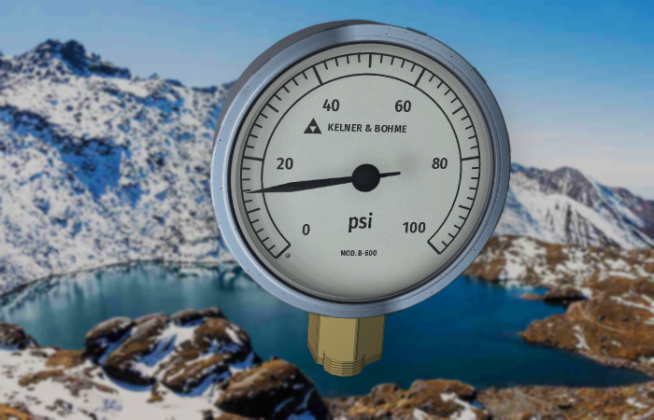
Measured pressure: 14 psi
